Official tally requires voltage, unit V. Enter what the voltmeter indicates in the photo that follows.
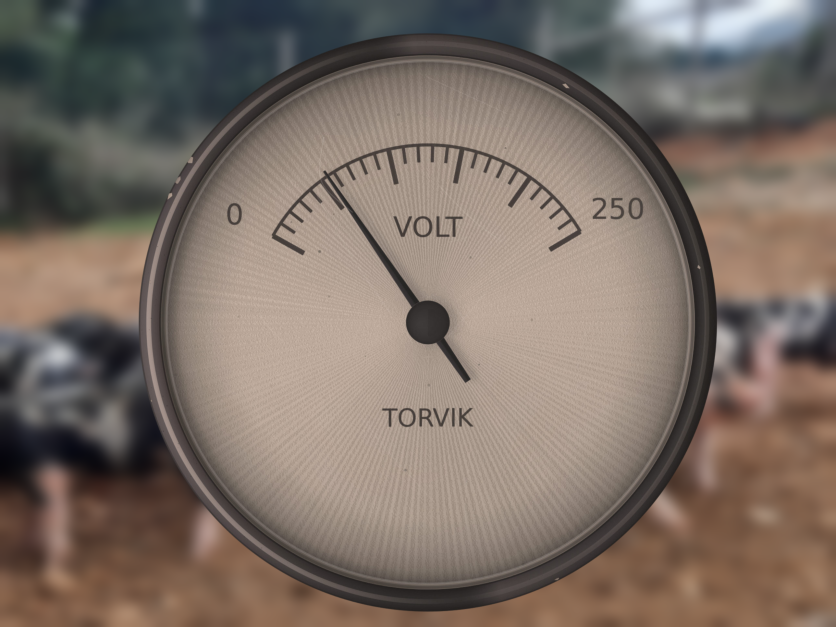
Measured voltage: 55 V
